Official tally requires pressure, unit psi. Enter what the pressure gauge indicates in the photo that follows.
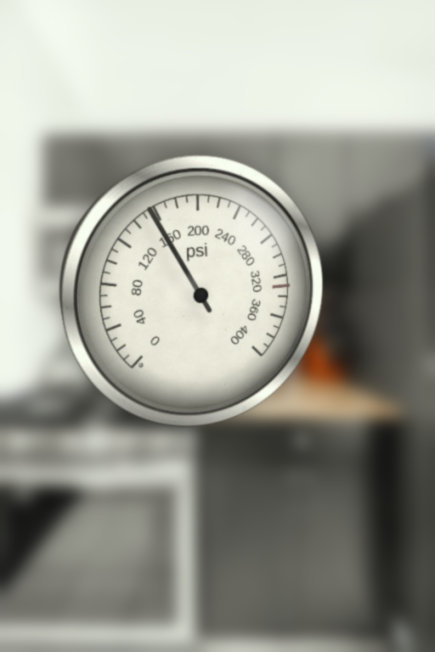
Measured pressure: 155 psi
